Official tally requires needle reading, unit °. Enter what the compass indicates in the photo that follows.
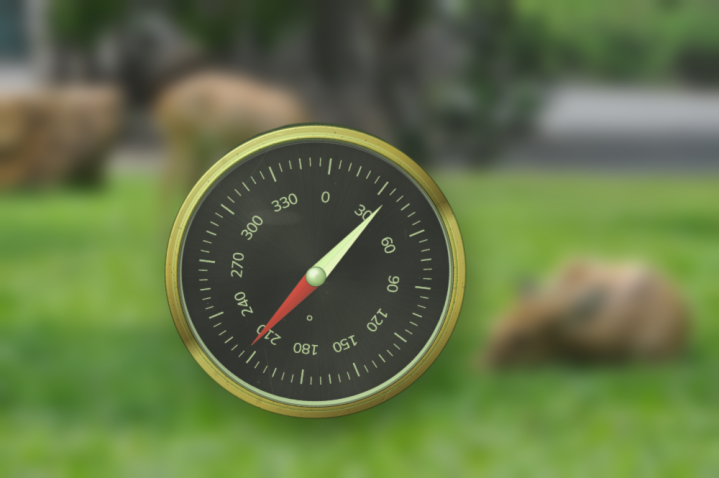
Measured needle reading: 215 °
